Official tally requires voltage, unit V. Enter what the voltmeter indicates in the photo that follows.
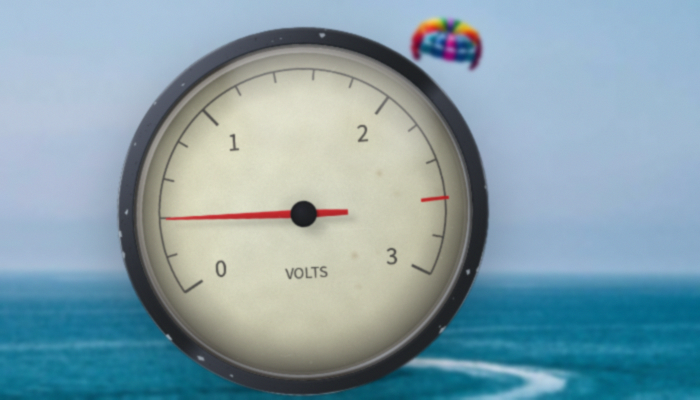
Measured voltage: 0.4 V
